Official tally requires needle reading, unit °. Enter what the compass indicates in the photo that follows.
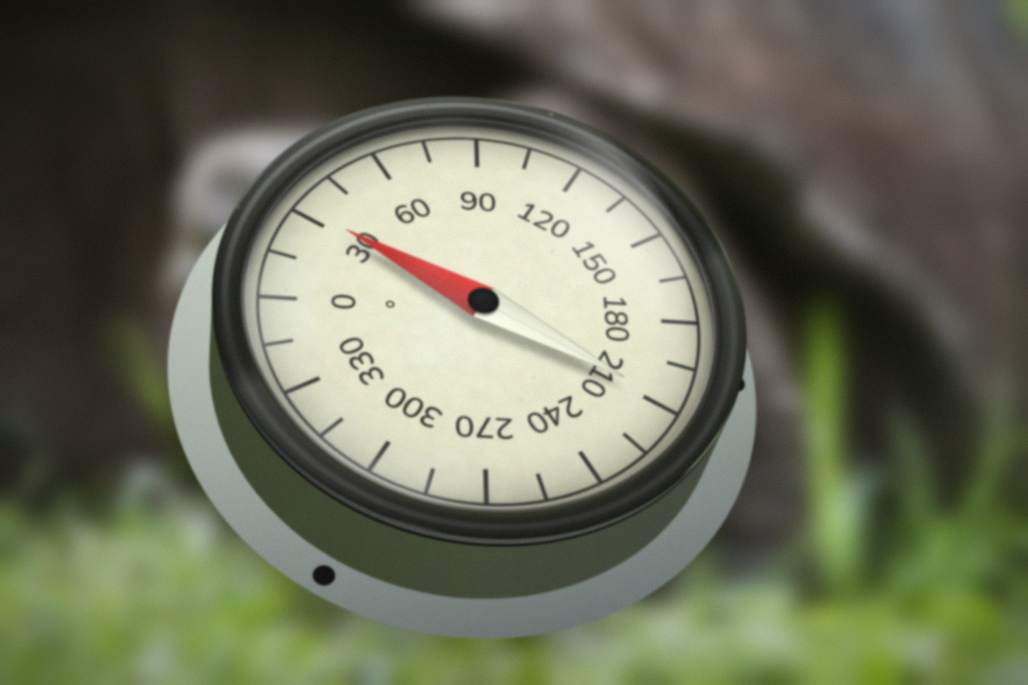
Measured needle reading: 30 °
